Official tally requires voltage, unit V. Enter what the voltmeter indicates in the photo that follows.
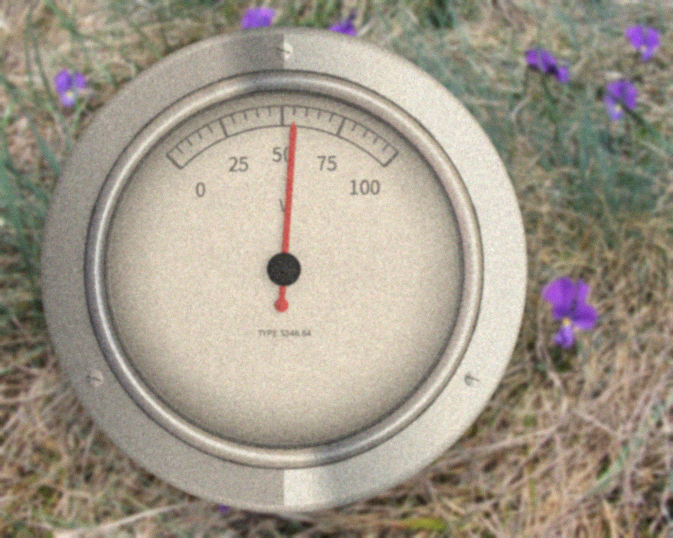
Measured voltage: 55 V
